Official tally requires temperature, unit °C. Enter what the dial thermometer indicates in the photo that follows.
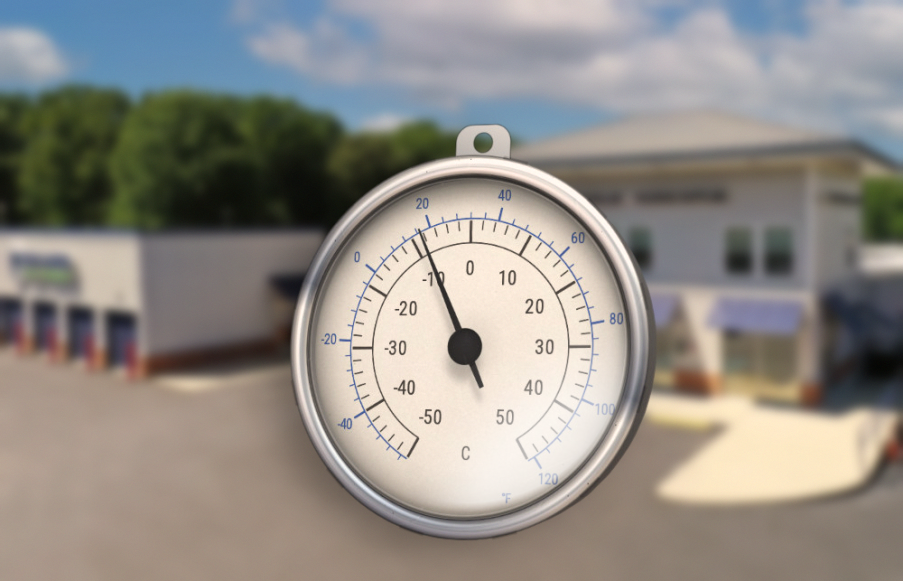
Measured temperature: -8 °C
